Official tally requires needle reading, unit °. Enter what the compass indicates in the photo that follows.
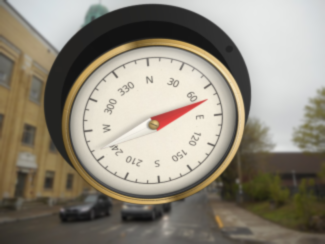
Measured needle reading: 70 °
